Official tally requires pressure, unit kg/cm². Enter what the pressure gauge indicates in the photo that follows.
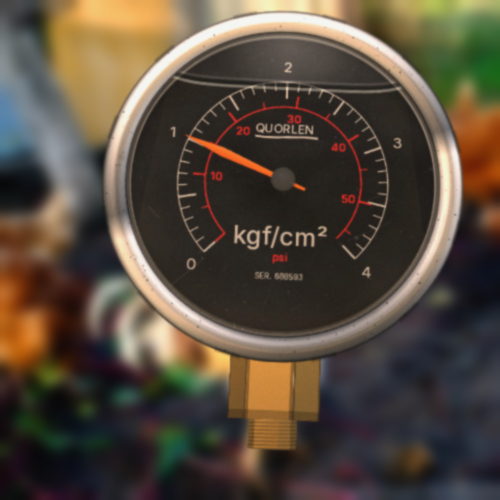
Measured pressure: 1 kg/cm²
